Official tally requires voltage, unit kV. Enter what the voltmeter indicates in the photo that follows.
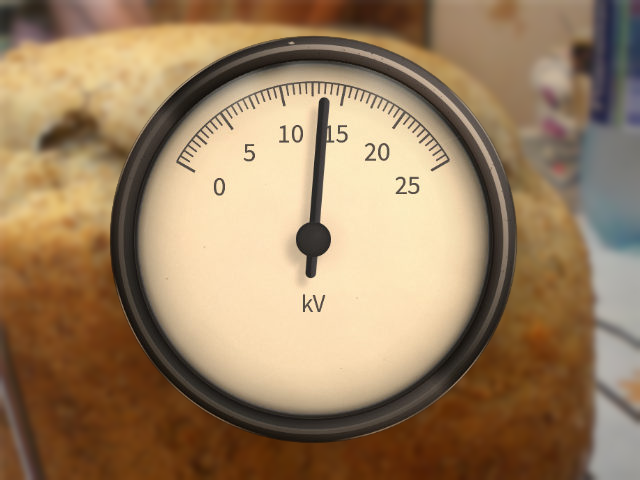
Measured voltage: 13.5 kV
